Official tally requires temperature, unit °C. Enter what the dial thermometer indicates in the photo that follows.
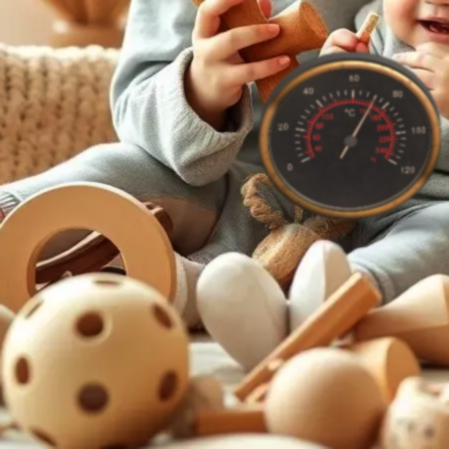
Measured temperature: 72 °C
